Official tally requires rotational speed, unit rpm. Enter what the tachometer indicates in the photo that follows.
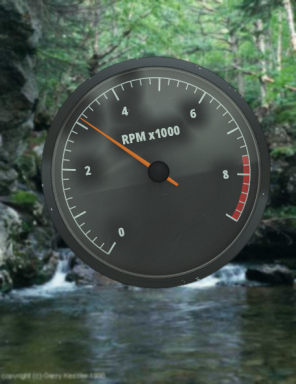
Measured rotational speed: 3100 rpm
